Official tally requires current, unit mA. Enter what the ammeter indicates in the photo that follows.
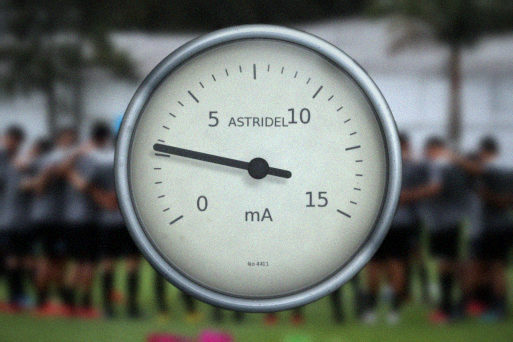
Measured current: 2.75 mA
